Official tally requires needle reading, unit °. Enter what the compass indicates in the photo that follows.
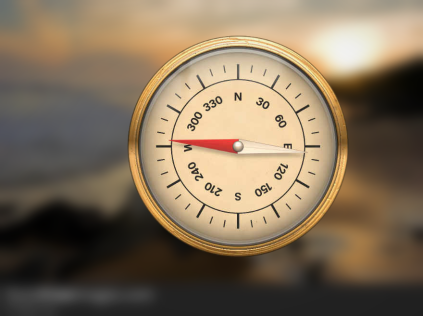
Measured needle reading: 275 °
